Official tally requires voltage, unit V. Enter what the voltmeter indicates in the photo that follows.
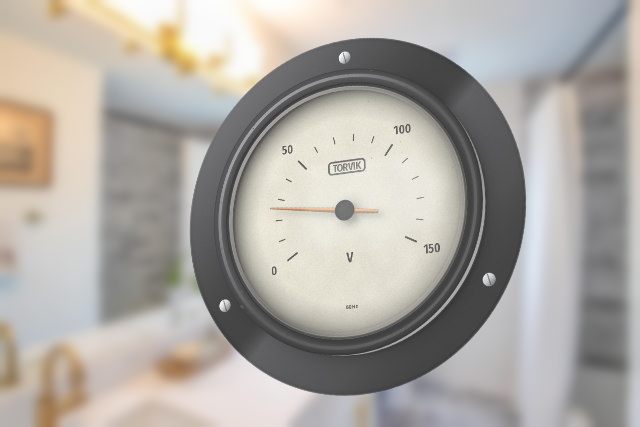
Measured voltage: 25 V
